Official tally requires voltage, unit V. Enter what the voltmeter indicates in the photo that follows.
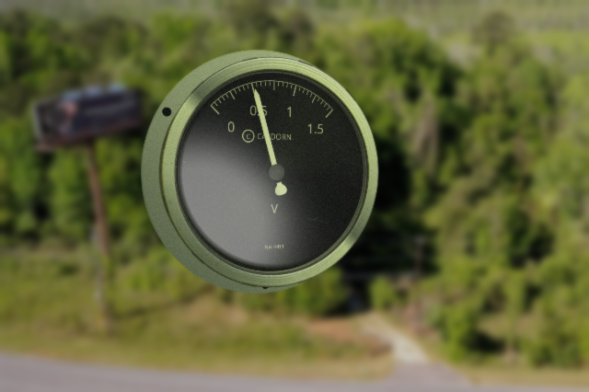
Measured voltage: 0.5 V
